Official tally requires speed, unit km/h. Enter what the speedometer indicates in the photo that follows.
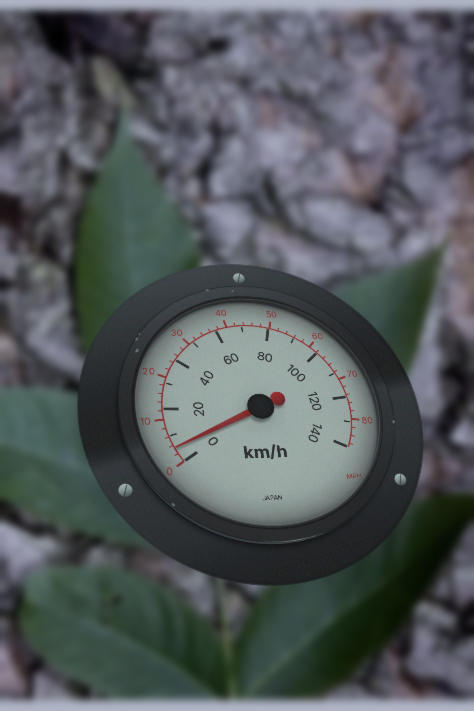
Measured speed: 5 km/h
